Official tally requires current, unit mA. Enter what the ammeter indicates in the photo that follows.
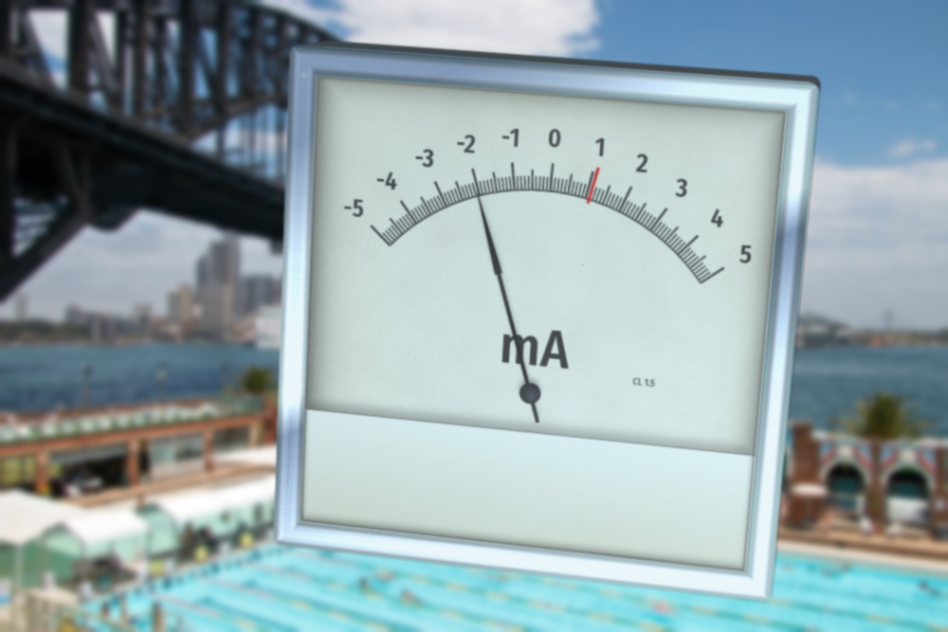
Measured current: -2 mA
